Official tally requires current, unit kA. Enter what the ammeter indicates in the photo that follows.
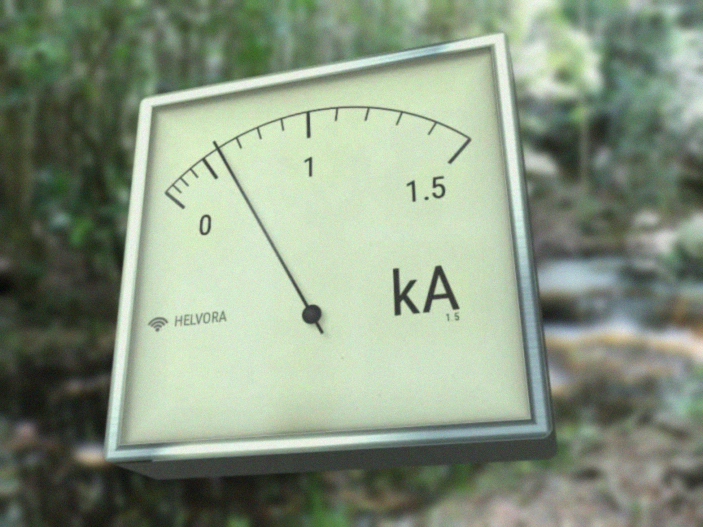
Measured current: 0.6 kA
